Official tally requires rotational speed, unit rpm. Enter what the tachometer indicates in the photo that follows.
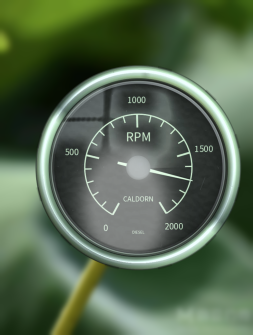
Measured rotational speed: 1700 rpm
